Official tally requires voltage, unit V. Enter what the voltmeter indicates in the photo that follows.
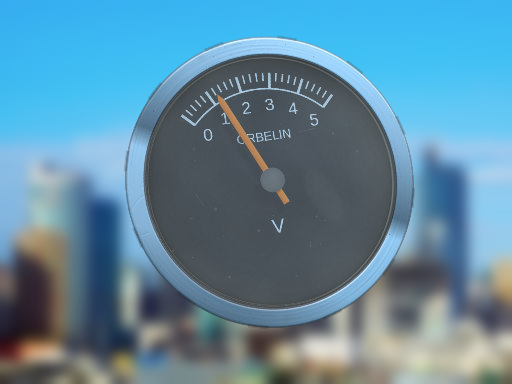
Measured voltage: 1.2 V
